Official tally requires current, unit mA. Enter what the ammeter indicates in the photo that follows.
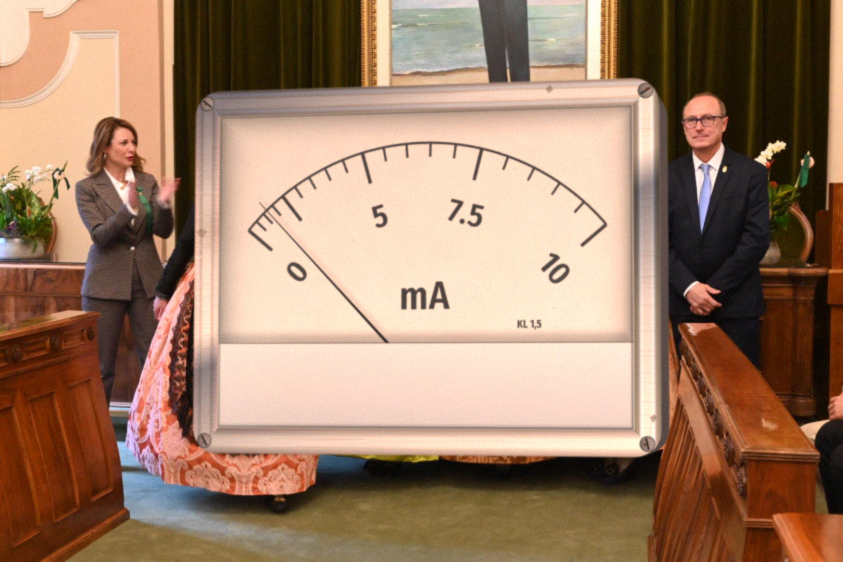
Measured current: 1.75 mA
